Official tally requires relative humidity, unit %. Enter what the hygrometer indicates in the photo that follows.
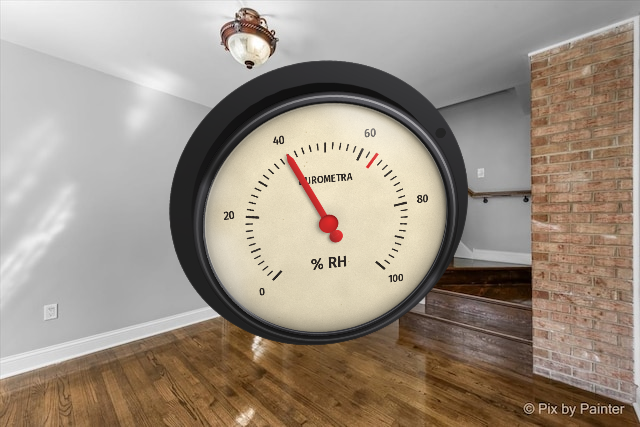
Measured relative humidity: 40 %
